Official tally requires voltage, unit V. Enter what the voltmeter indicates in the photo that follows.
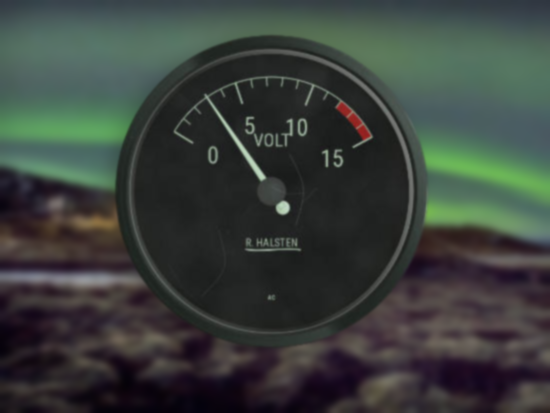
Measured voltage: 3 V
